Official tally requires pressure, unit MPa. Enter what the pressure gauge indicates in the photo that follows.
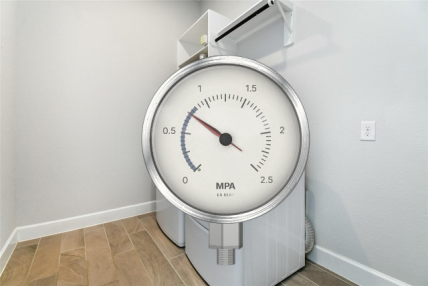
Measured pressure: 0.75 MPa
